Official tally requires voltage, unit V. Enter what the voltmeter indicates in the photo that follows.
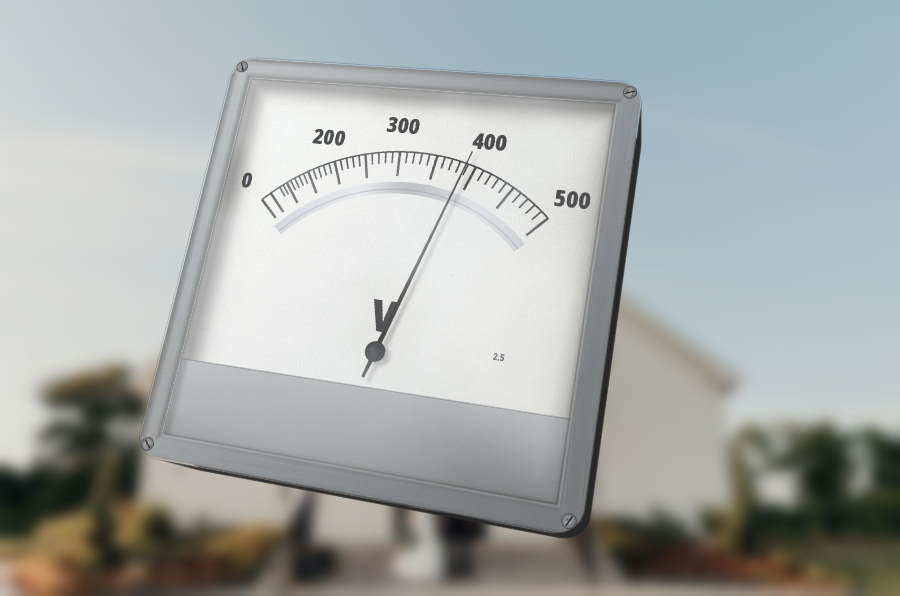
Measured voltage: 390 V
